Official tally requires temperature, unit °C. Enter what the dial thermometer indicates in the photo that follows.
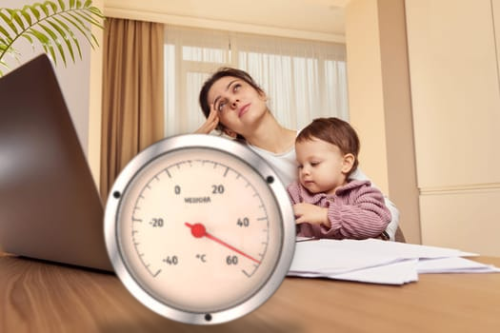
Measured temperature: 54 °C
